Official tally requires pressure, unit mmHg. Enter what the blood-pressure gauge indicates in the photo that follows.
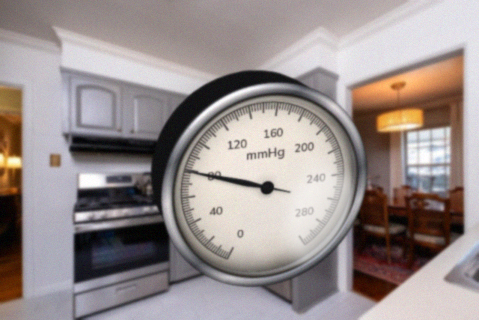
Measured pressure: 80 mmHg
